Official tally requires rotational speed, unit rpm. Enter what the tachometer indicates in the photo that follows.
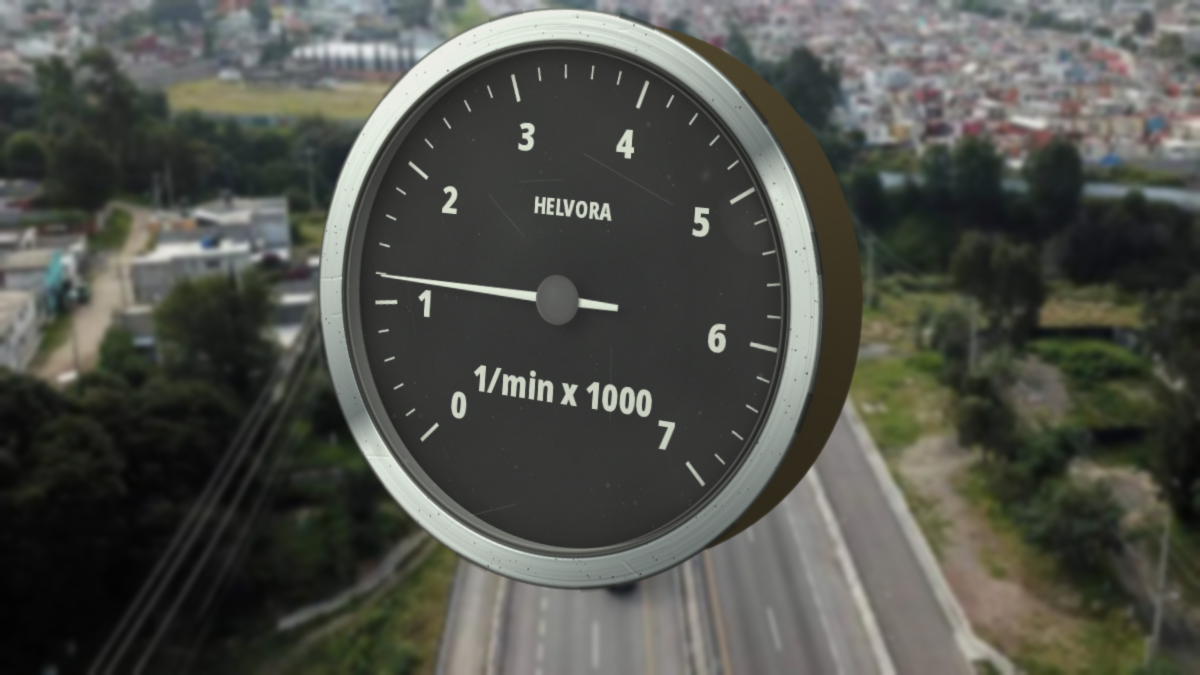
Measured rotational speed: 1200 rpm
